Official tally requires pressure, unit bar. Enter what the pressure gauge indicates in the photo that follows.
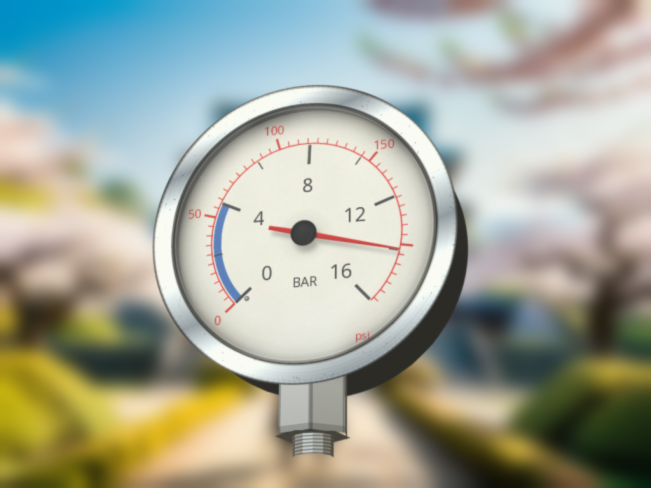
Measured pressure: 14 bar
